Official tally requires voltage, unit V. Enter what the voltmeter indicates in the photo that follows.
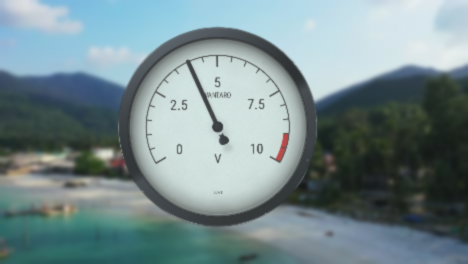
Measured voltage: 4 V
